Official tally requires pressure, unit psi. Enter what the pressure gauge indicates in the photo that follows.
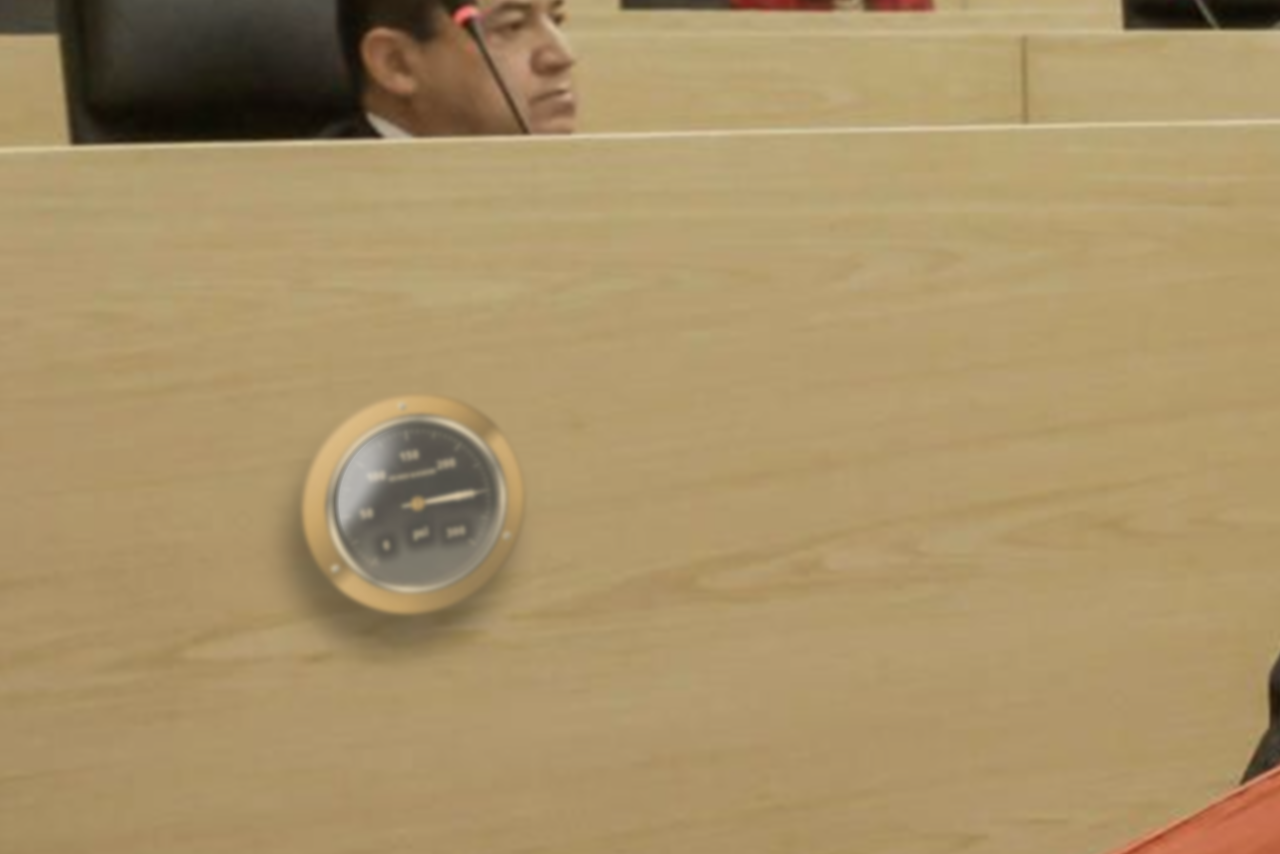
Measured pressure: 250 psi
